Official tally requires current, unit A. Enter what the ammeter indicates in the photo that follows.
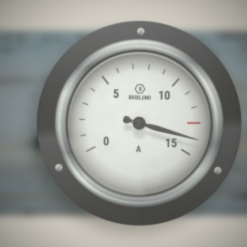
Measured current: 14 A
